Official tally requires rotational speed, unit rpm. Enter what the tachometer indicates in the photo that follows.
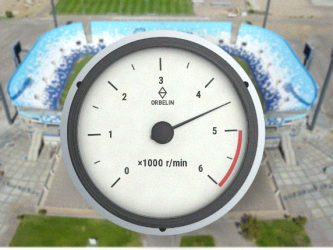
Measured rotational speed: 4500 rpm
